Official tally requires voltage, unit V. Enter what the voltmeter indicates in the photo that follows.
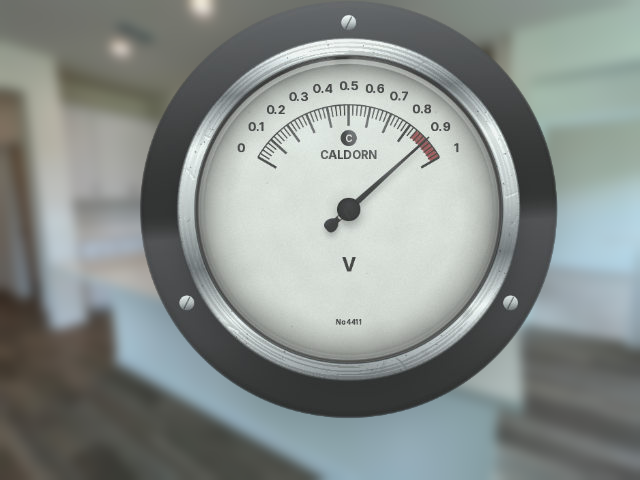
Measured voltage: 0.9 V
